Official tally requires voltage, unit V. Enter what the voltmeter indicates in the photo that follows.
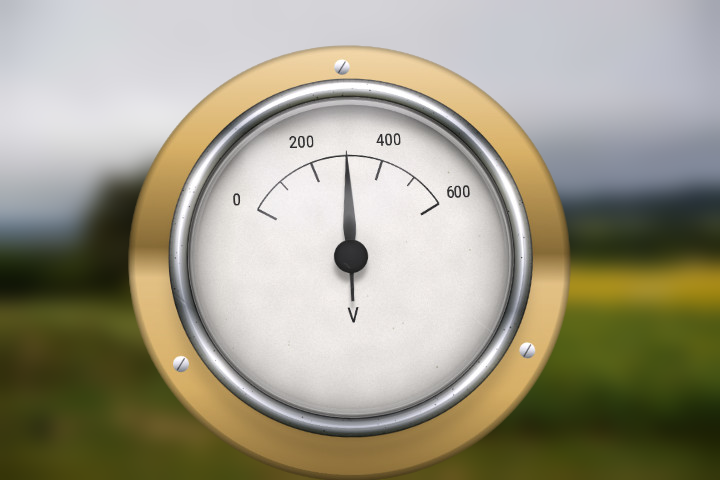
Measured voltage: 300 V
